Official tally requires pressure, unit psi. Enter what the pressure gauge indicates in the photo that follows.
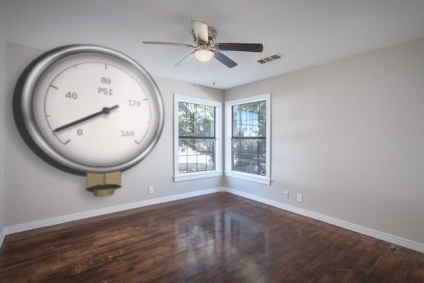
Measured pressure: 10 psi
